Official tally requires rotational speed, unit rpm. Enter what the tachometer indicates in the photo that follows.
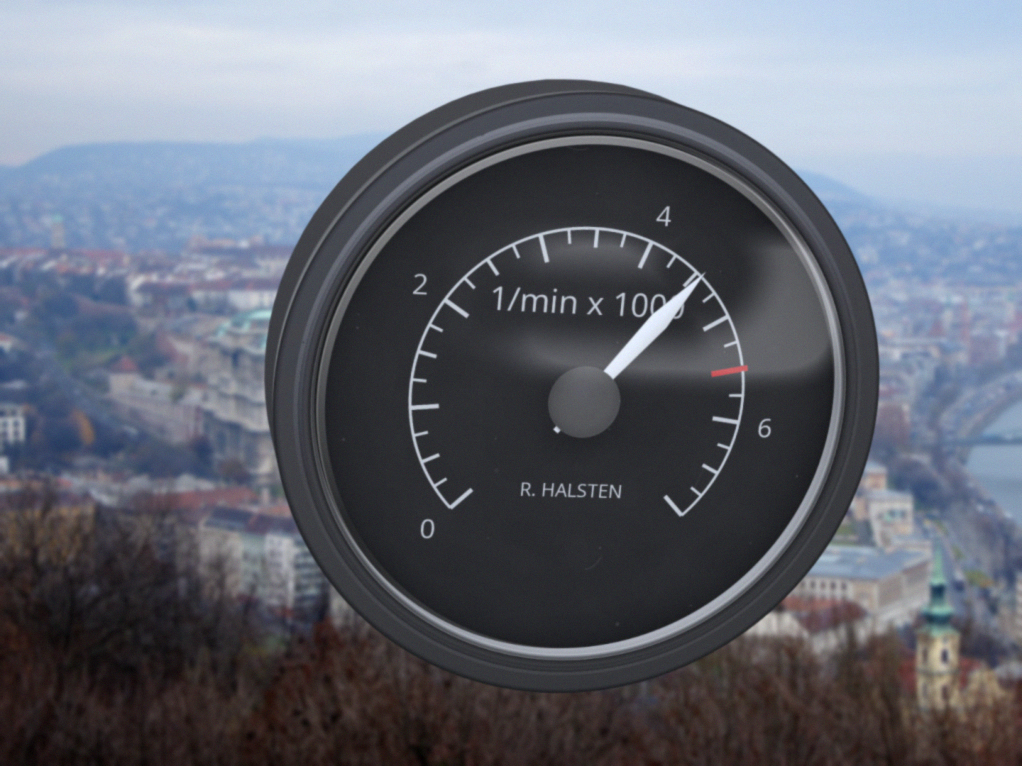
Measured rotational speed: 4500 rpm
